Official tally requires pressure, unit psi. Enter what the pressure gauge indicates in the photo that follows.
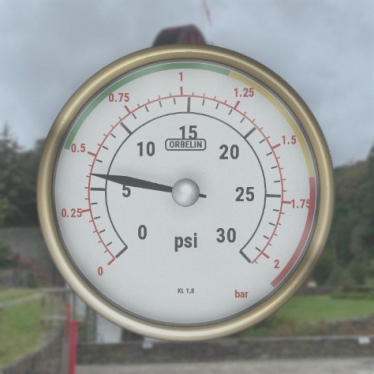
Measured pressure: 6 psi
